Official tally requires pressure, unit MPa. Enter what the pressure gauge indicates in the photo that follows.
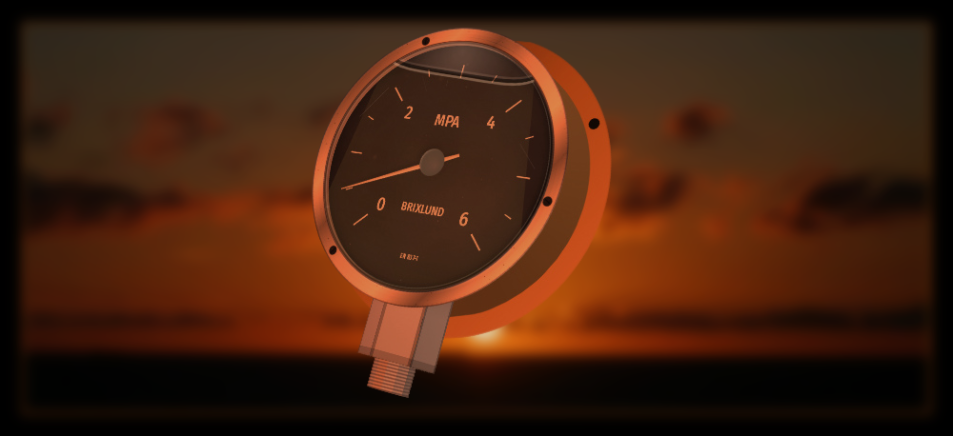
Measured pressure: 0.5 MPa
